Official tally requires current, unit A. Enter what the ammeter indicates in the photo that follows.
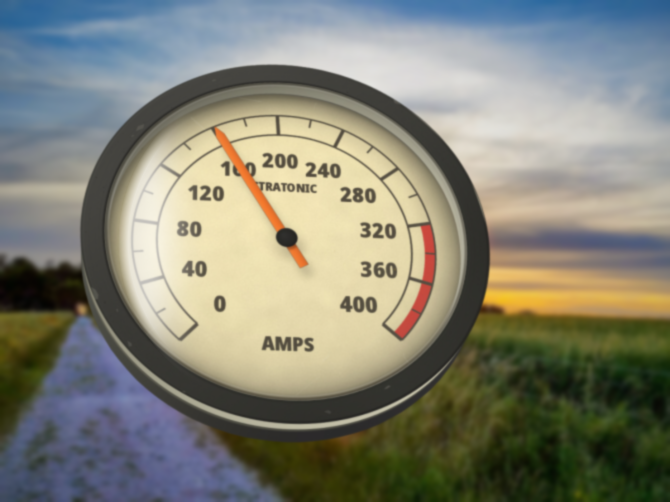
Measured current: 160 A
